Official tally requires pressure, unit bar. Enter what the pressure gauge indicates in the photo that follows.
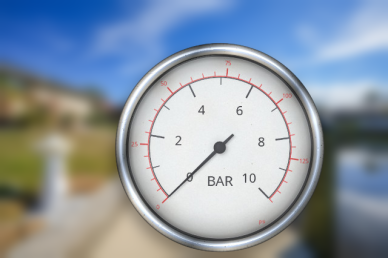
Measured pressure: 0 bar
